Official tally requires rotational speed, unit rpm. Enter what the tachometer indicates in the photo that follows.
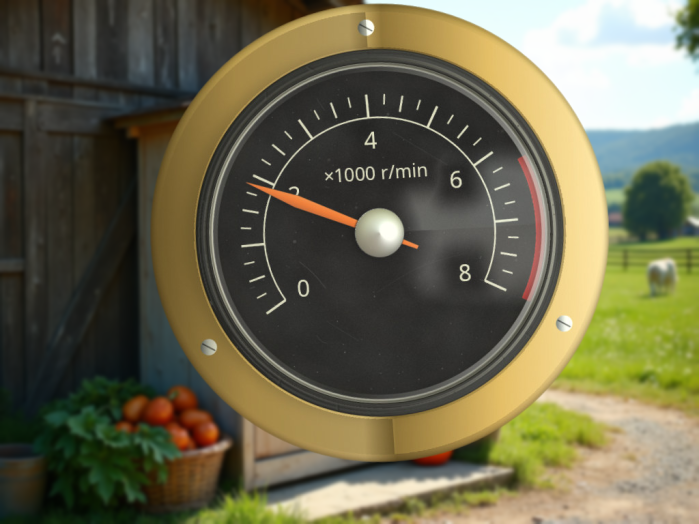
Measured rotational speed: 1875 rpm
